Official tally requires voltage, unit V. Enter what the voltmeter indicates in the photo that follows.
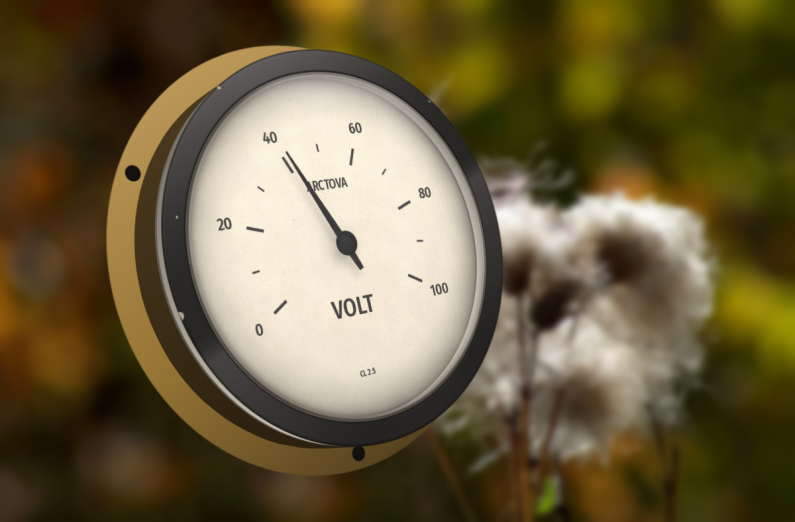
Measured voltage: 40 V
